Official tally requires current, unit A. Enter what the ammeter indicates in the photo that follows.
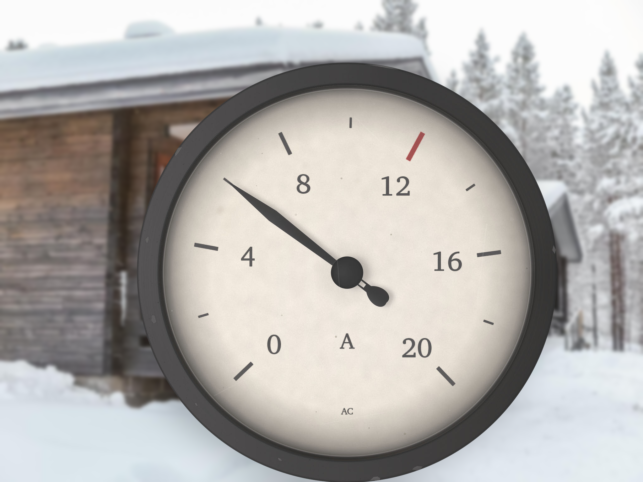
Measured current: 6 A
